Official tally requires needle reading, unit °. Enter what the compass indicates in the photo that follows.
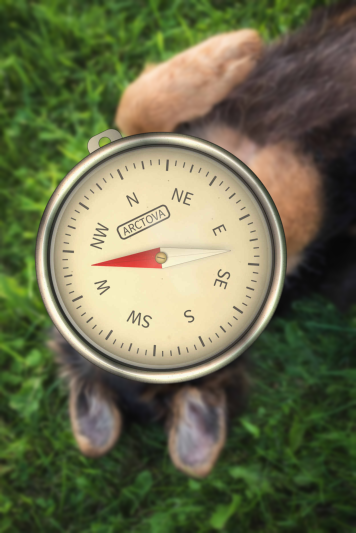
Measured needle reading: 290 °
